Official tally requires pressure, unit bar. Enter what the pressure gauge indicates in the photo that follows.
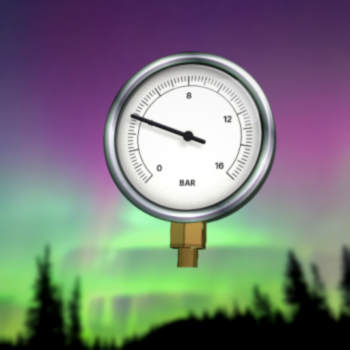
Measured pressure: 4 bar
